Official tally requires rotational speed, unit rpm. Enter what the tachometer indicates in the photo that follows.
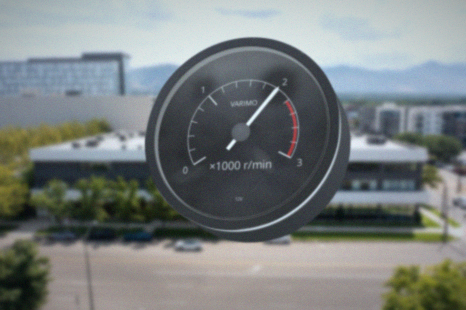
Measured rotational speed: 2000 rpm
